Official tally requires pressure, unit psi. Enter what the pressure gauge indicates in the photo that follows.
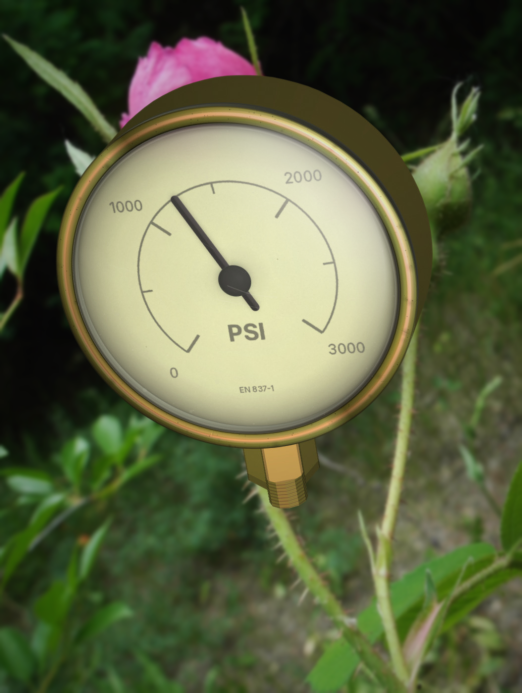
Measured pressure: 1250 psi
